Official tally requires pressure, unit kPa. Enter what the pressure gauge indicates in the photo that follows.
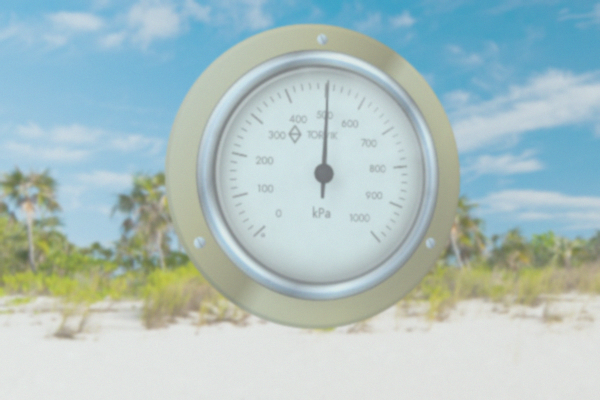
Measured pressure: 500 kPa
